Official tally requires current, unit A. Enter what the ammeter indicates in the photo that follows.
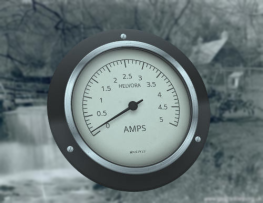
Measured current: 0.1 A
